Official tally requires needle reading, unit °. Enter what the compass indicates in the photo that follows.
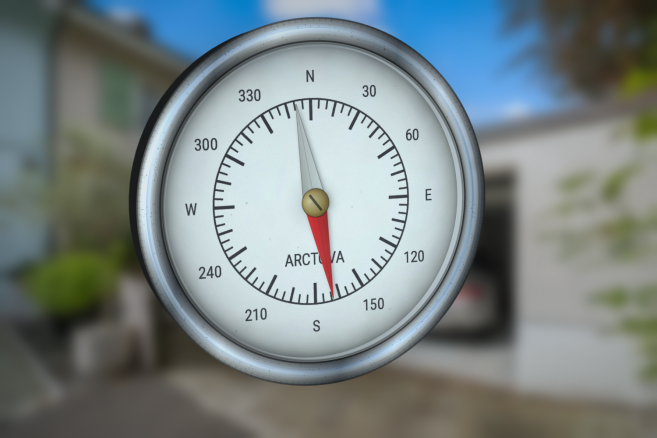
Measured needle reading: 170 °
